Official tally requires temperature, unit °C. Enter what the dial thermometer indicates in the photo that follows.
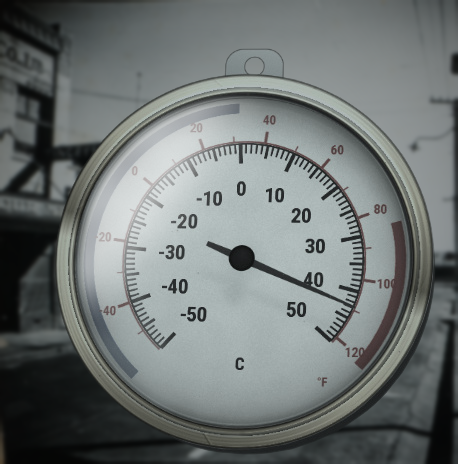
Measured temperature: 43 °C
